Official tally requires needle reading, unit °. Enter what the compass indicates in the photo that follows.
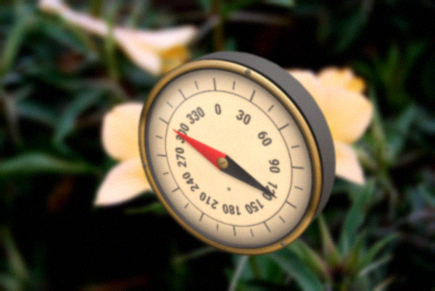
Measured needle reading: 300 °
